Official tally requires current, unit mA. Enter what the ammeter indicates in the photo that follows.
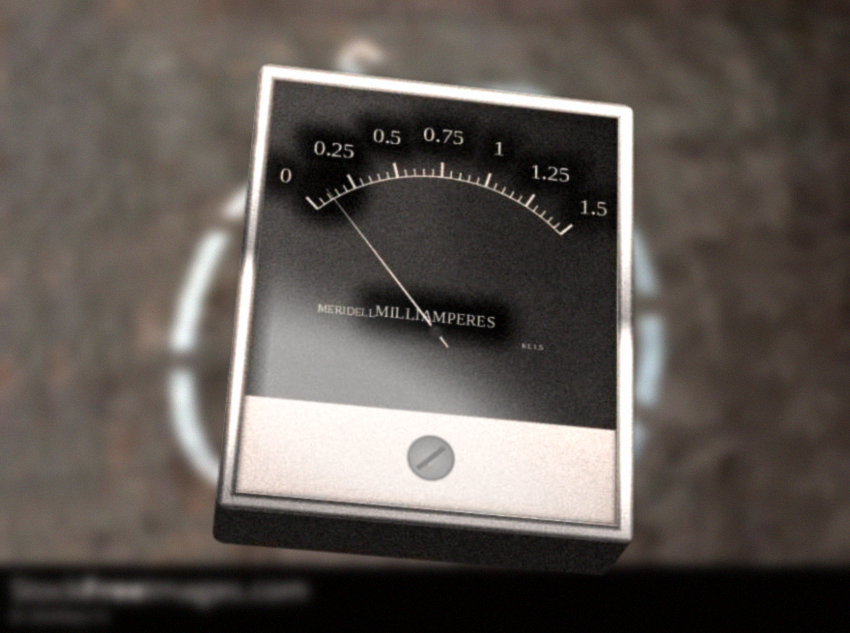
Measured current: 0.1 mA
